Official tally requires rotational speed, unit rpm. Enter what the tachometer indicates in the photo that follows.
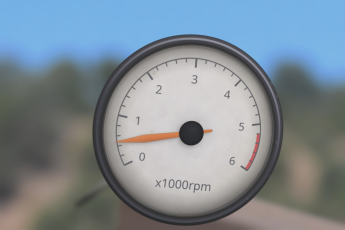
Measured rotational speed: 500 rpm
